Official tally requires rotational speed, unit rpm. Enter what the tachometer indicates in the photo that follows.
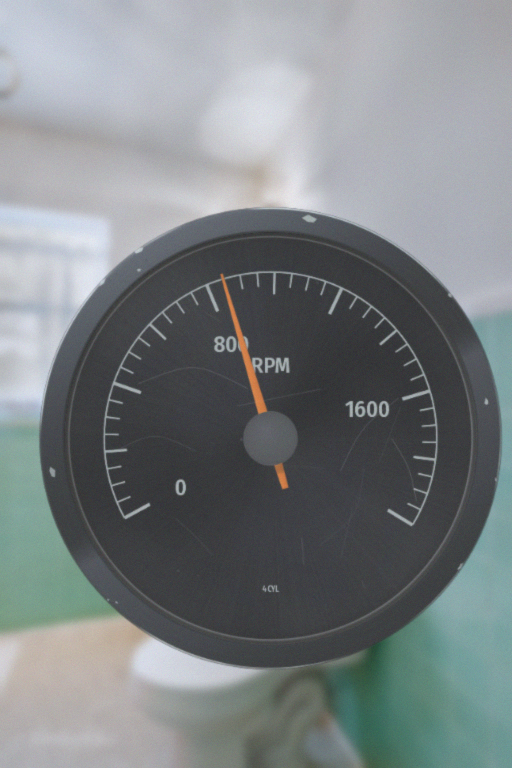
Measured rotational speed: 850 rpm
